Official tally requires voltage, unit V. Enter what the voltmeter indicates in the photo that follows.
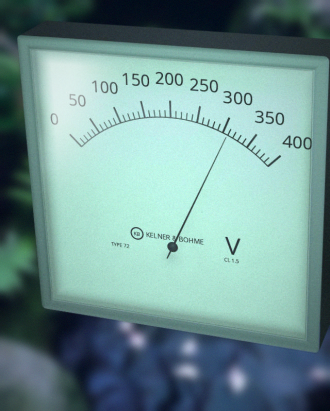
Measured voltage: 310 V
